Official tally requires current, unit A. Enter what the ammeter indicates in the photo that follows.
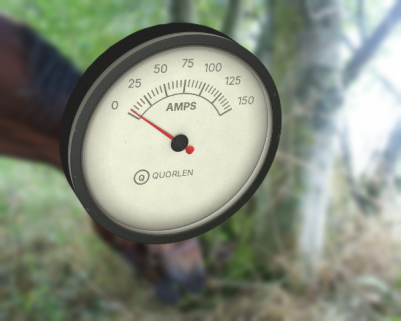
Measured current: 5 A
